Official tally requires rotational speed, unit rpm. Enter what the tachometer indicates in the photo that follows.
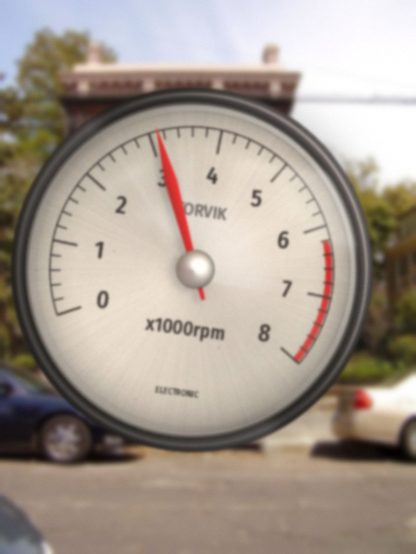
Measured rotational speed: 3100 rpm
